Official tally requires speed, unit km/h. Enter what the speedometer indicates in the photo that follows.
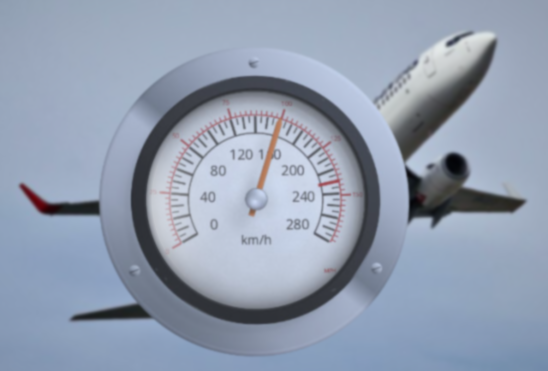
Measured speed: 160 km/h
